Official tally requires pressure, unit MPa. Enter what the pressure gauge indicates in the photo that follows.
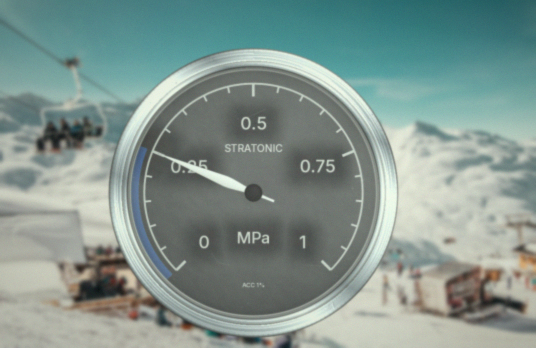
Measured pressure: 0.25 MPa
